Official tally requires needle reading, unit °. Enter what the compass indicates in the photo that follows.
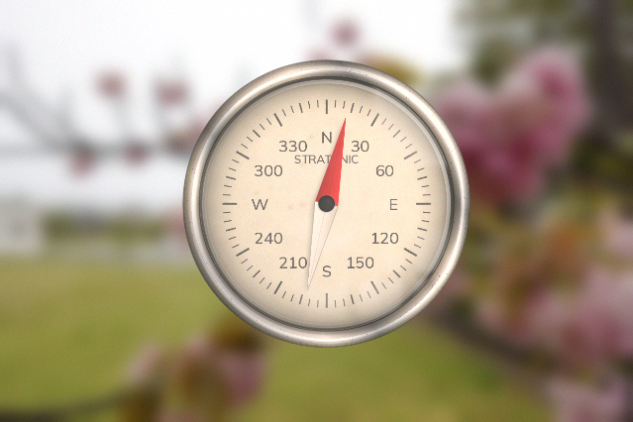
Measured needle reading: 12.5 °
